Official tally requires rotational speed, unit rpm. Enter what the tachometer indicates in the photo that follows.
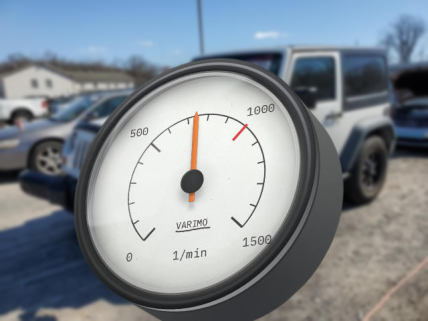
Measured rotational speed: 750 rpm
